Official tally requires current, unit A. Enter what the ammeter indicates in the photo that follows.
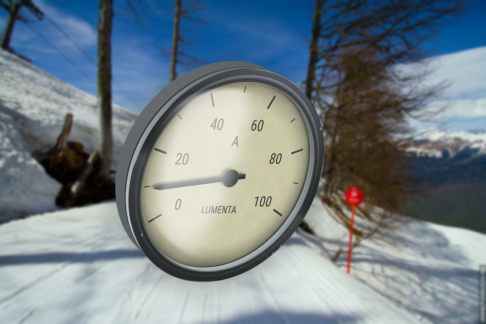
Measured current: 10 A
